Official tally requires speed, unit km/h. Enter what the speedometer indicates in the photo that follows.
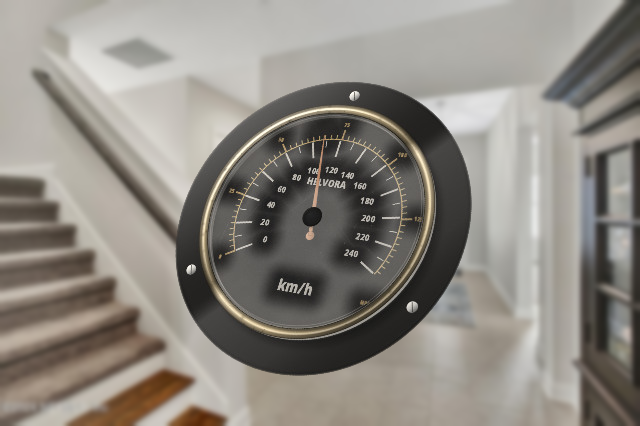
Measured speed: 110 km/h
